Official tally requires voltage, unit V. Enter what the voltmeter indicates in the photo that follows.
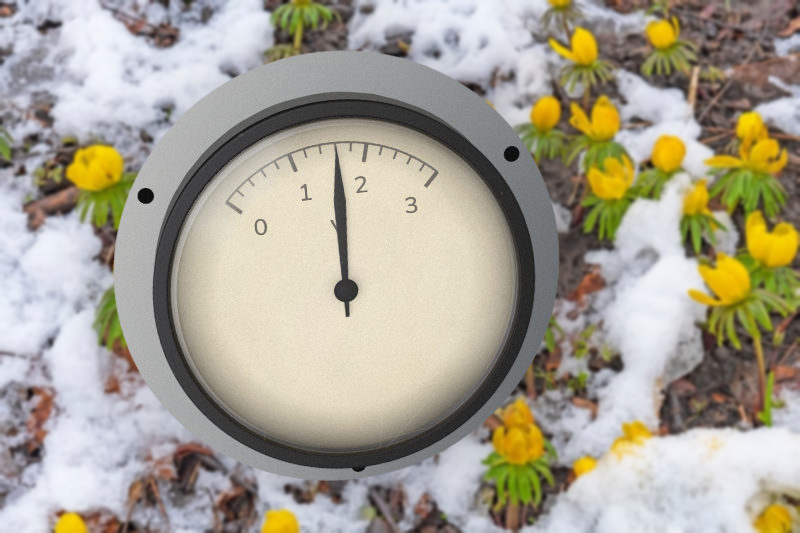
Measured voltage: 1.6 V
